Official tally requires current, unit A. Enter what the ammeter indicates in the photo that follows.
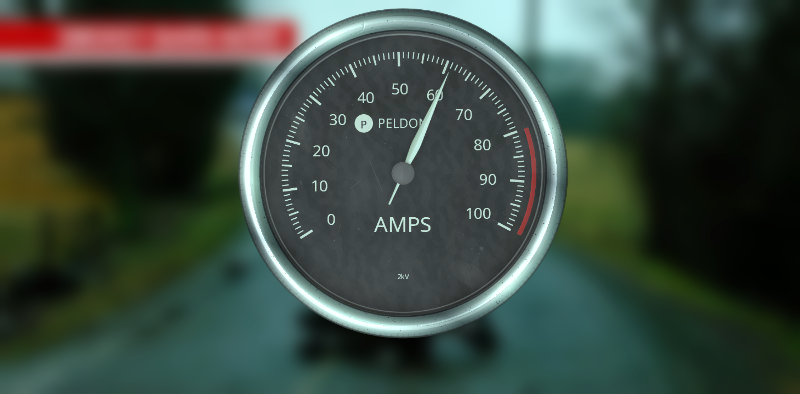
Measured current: 61 A
